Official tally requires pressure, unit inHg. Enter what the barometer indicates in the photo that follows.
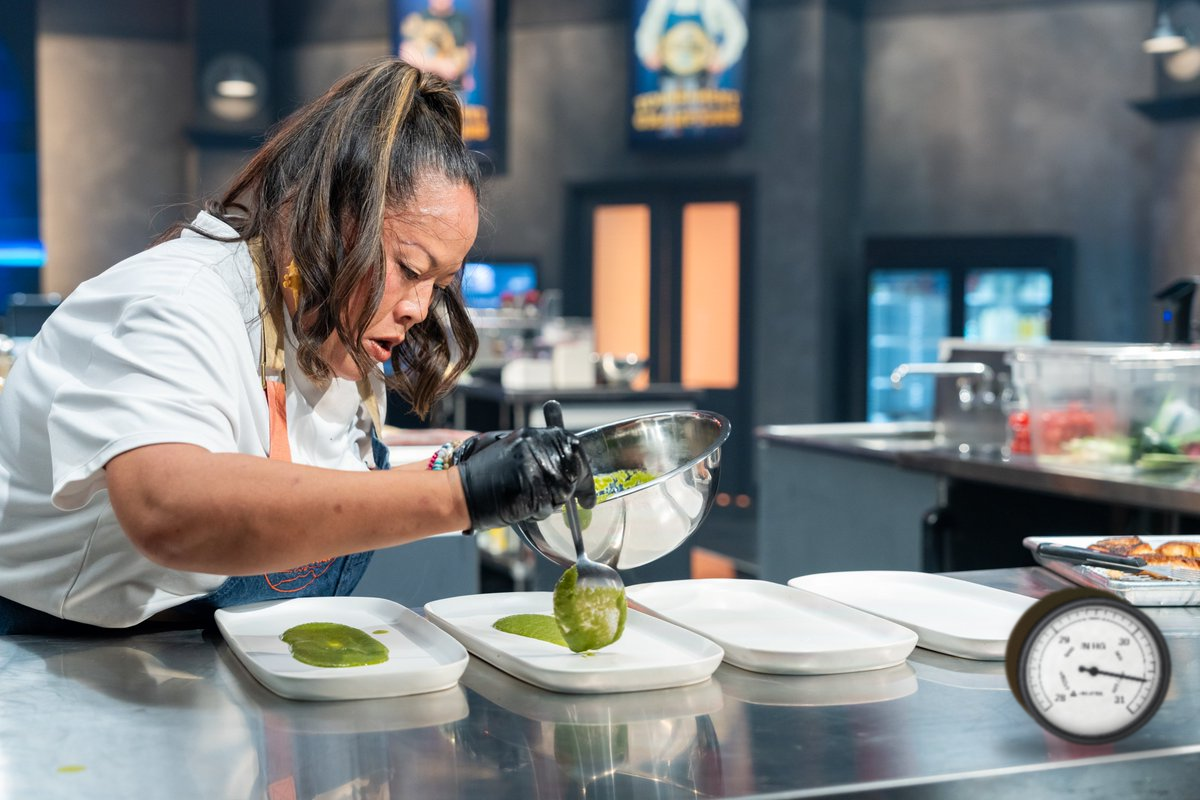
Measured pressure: 30.6 inHg
